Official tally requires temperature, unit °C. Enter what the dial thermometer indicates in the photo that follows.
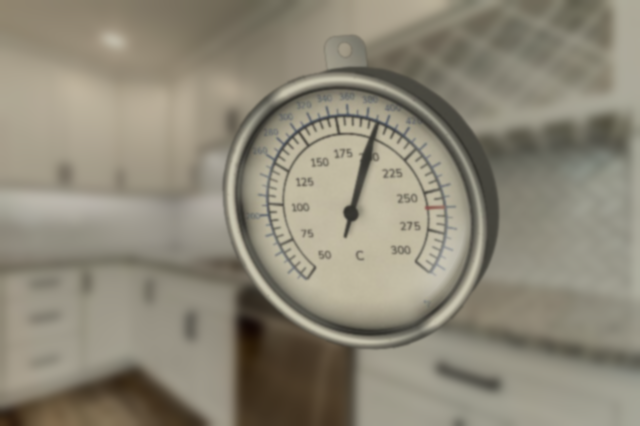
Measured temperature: 200 °C
